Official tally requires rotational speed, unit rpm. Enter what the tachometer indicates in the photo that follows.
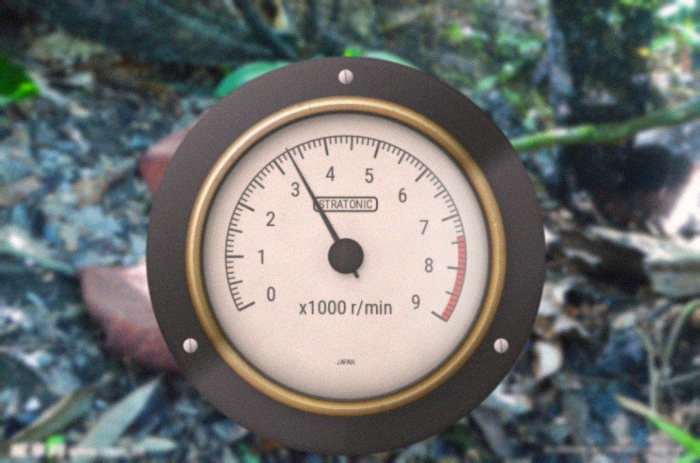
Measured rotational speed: 3300 rpm
